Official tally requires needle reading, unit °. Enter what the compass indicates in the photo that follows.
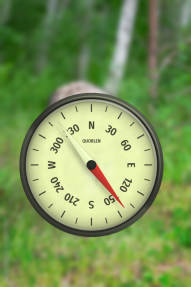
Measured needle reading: 142.5 °
